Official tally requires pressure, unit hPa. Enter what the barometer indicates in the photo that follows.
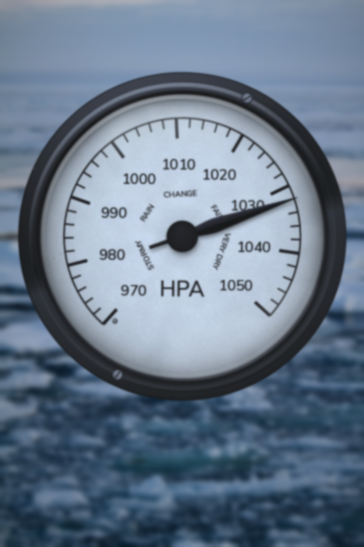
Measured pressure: 1032 hPa
